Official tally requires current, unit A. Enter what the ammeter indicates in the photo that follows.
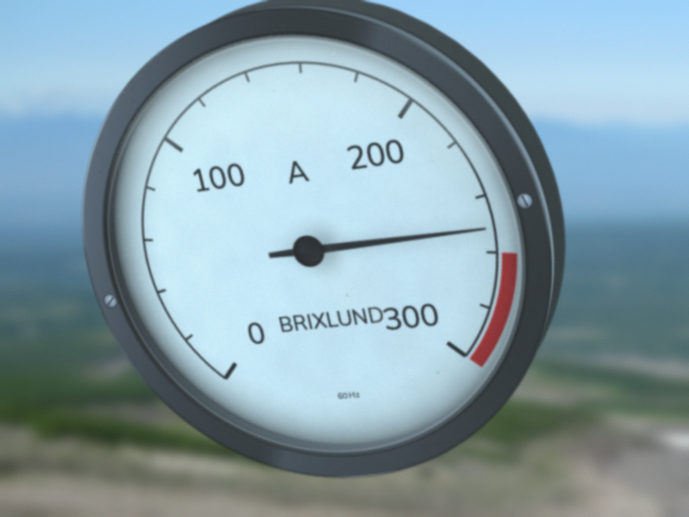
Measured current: 250 A
